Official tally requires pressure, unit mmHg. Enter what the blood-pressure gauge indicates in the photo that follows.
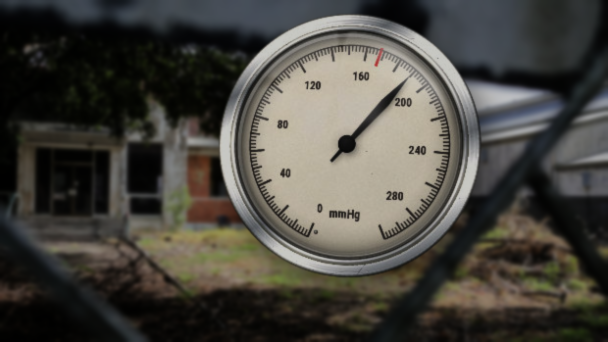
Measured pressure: 190 mmHg
